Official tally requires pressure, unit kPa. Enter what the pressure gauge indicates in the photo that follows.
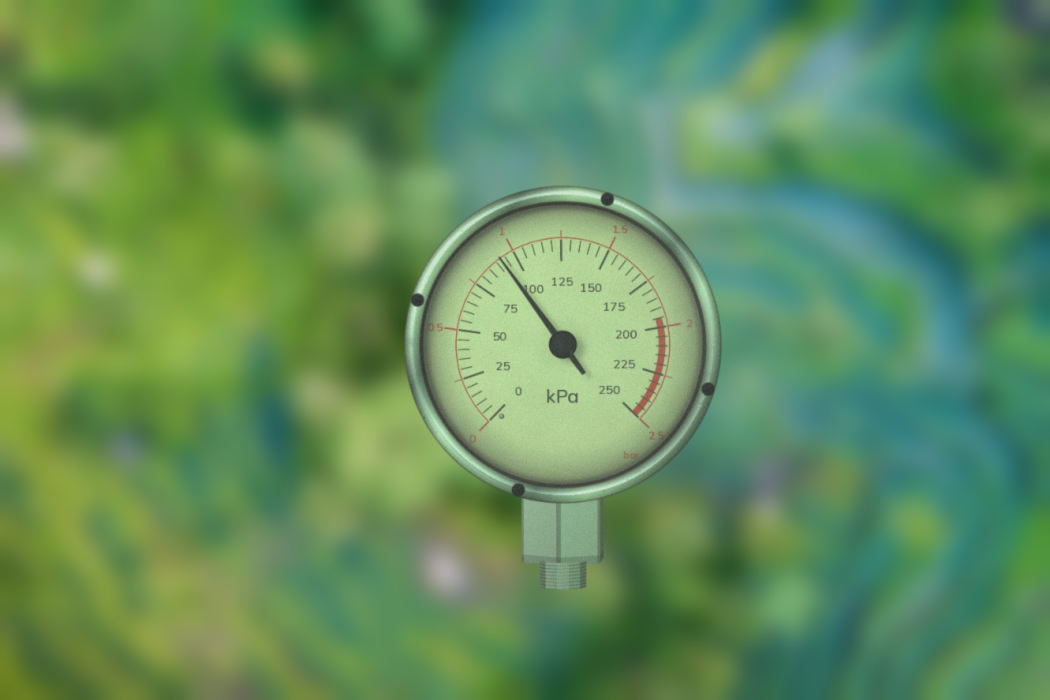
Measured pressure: 92.5 kPa
